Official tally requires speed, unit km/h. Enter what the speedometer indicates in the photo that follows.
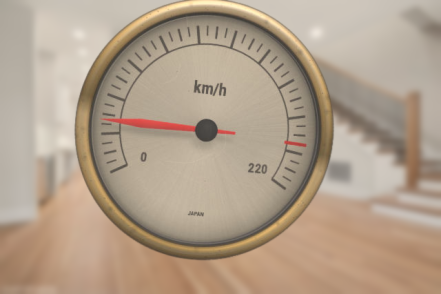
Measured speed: 27.5 km/h
